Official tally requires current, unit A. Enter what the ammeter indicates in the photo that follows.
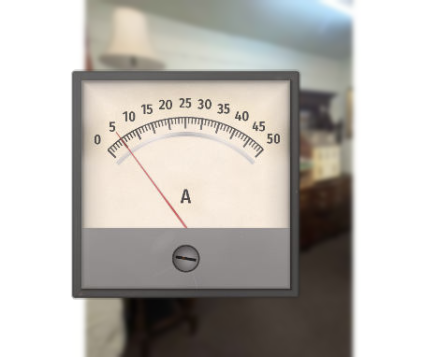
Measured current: 5 A
